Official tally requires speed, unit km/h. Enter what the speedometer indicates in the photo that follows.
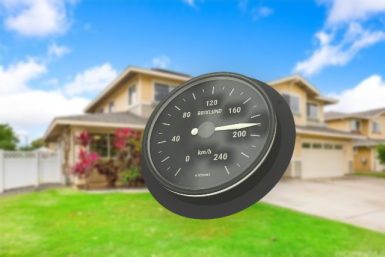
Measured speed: 190 km/h
